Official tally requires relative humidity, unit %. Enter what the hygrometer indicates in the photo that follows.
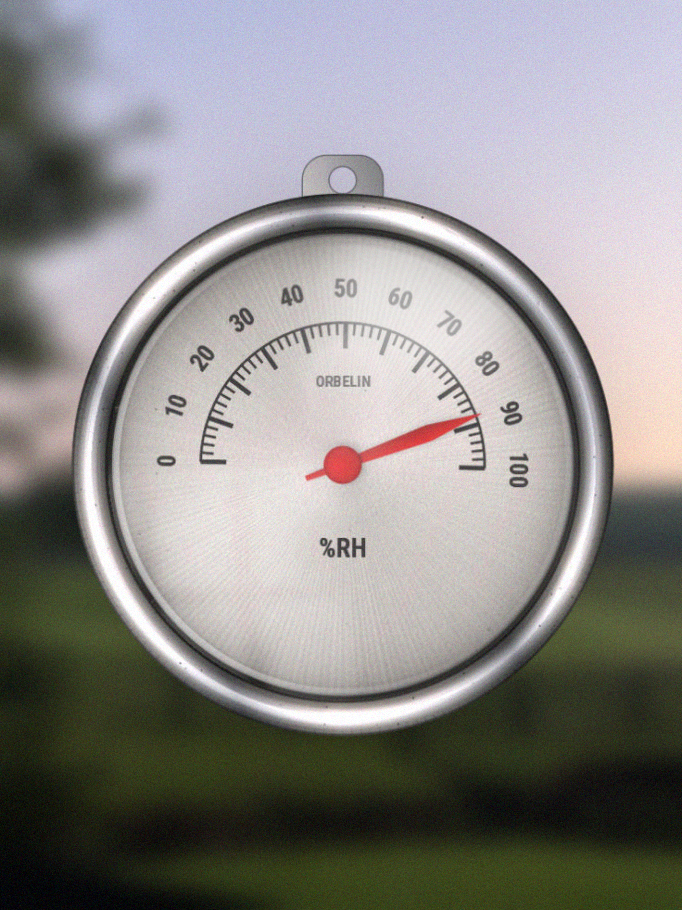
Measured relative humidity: 88 %
